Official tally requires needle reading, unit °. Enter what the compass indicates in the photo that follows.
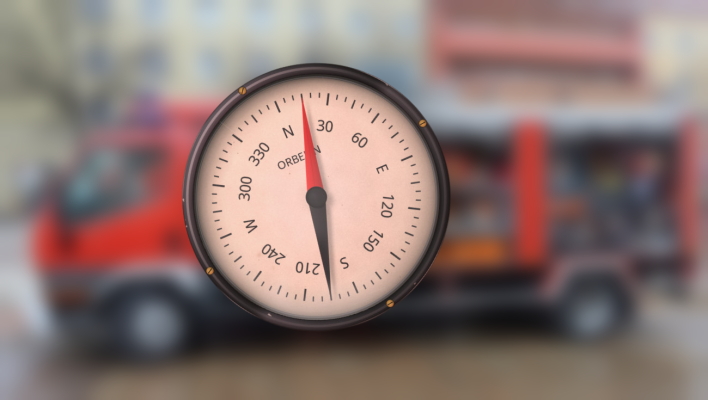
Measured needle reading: 15 °
